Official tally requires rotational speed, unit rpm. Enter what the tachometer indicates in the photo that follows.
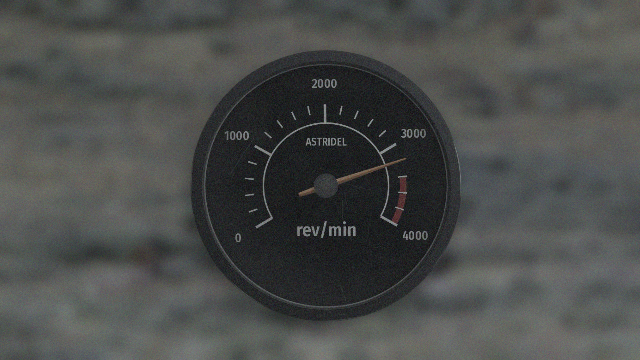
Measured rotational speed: 3200 rpm
